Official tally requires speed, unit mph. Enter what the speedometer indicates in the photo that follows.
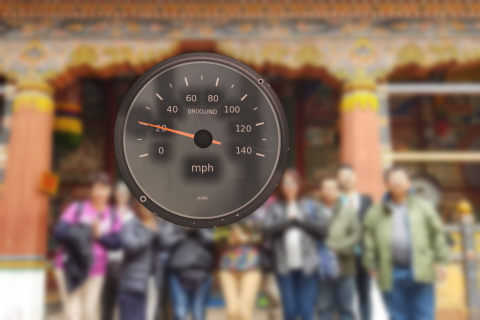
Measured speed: 20 mph
